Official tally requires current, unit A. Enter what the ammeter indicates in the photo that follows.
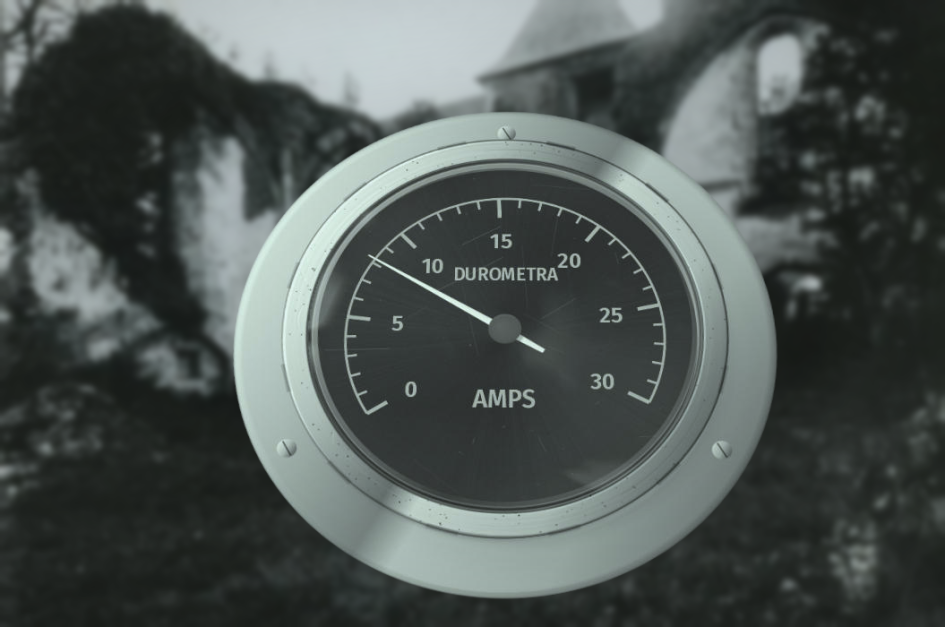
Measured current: 8 A
